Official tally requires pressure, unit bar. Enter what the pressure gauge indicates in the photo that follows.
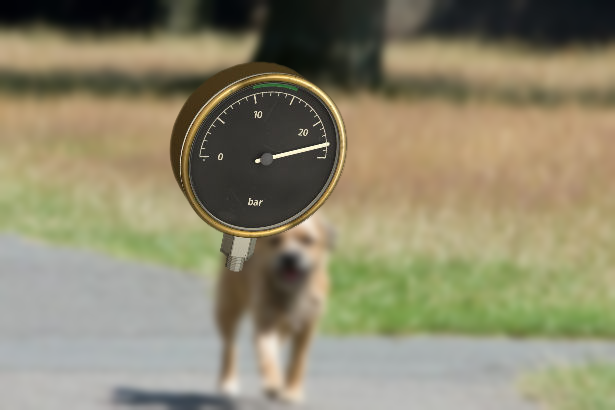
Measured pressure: 23 bar
